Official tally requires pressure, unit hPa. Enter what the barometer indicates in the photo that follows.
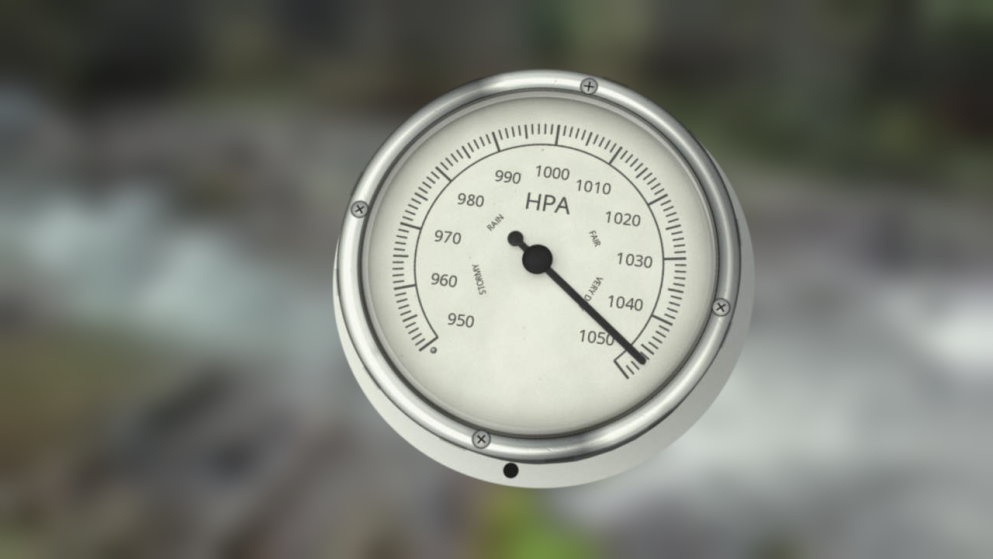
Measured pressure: 1047 hPa
